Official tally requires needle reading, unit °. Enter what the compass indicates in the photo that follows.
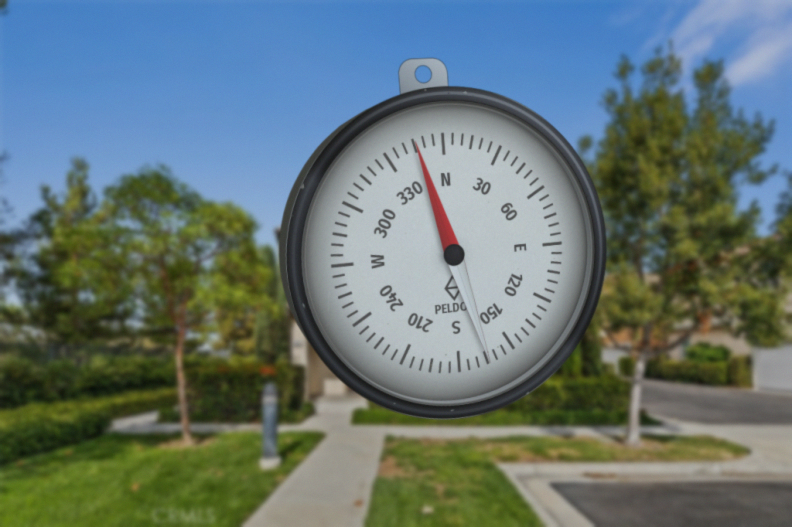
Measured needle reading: 345 °
